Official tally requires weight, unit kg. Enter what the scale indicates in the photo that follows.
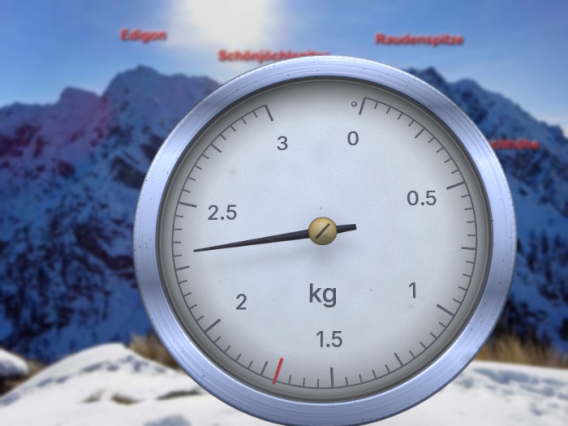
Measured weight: 2.3 kg
